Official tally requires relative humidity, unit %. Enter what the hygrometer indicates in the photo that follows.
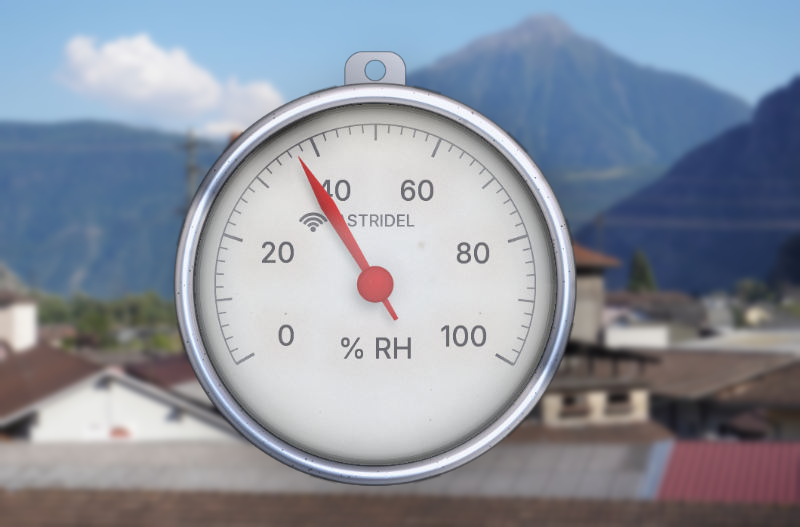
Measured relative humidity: 37 %
